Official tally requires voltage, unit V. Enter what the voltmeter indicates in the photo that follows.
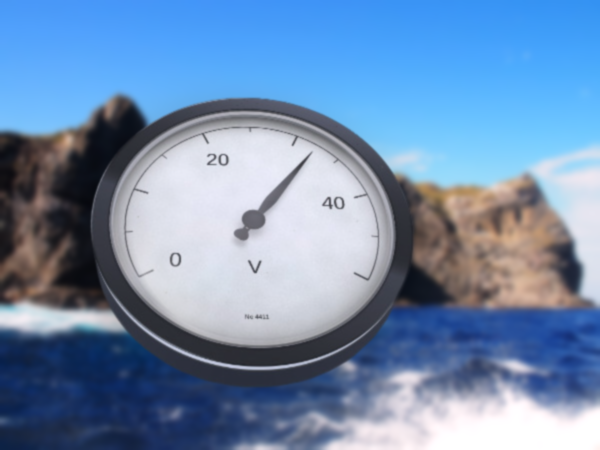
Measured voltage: 32.5 V
